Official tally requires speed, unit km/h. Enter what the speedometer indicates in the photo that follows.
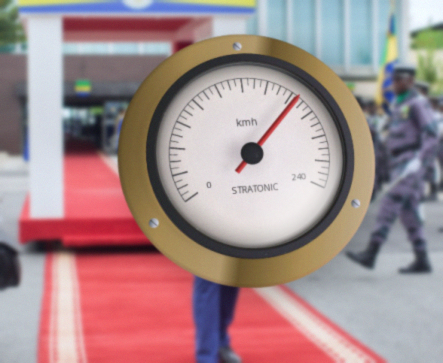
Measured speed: 165 km/h
